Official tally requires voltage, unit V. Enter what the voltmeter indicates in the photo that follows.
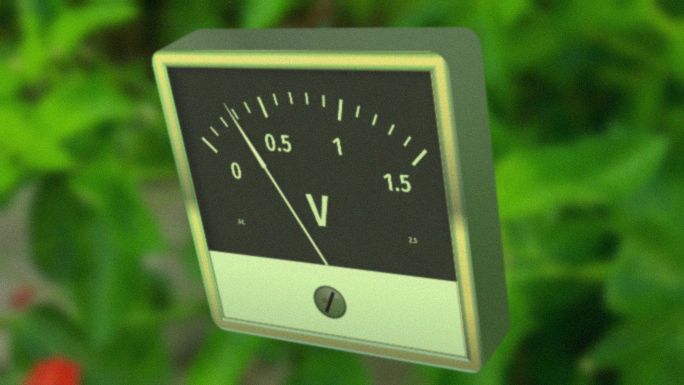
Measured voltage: 0.3 V
